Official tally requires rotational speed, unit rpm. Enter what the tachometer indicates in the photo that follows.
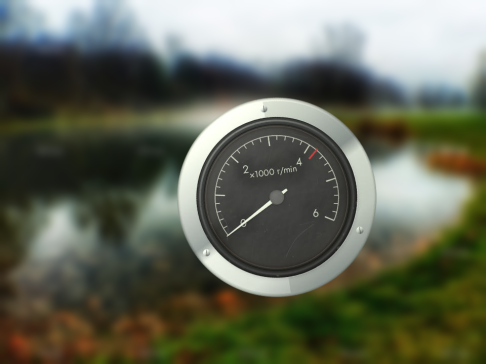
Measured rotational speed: 0 rpm
